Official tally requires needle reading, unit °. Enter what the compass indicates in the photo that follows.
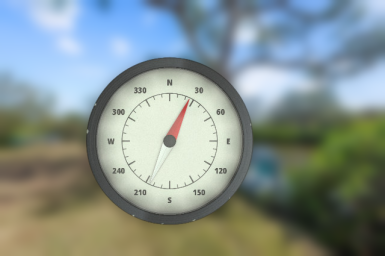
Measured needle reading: 25 °
